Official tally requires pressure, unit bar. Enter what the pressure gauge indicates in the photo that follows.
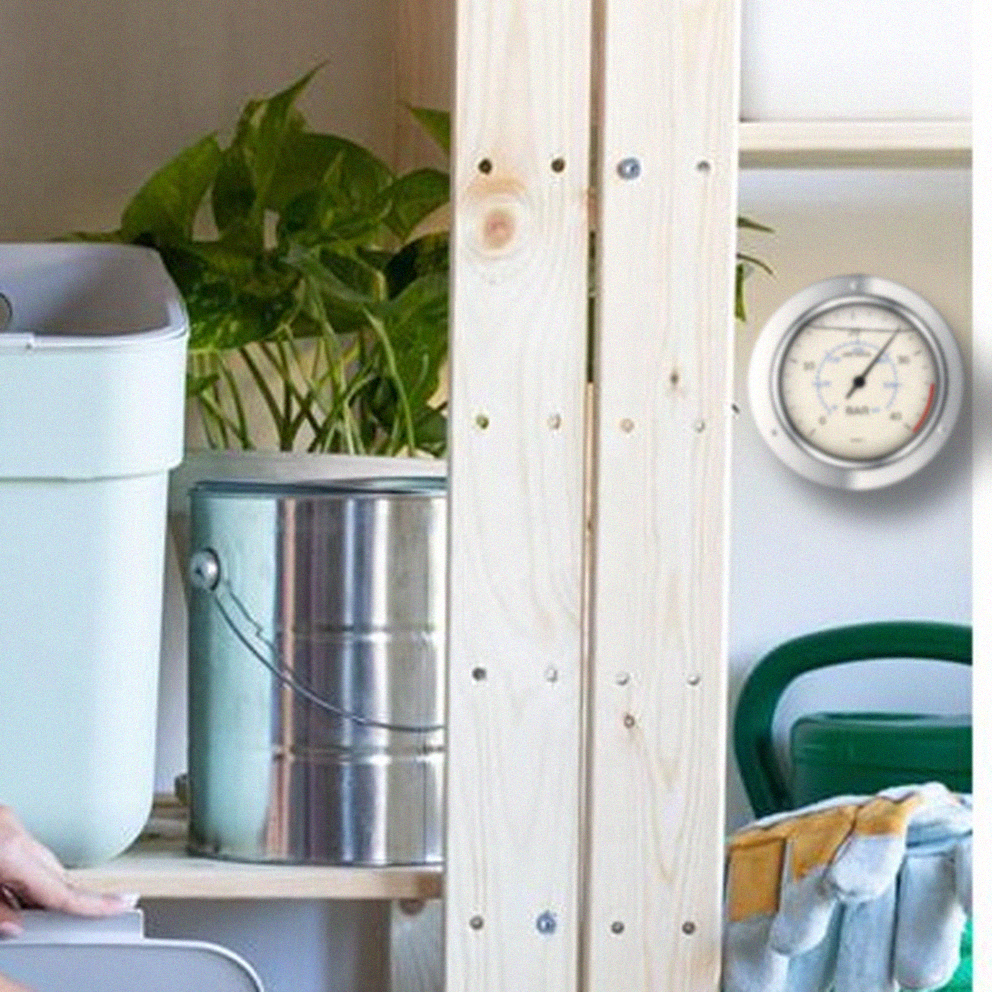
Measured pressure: 26 bar
